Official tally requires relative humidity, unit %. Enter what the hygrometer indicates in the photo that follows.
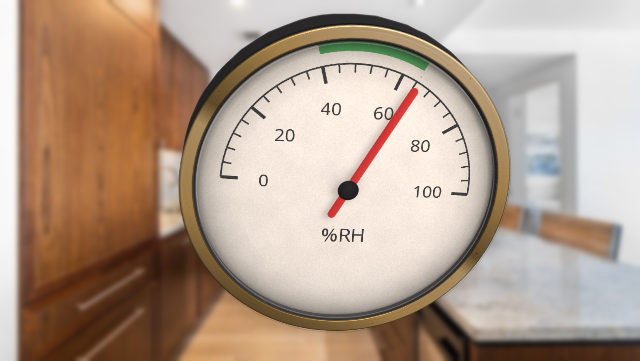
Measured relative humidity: 64 %
